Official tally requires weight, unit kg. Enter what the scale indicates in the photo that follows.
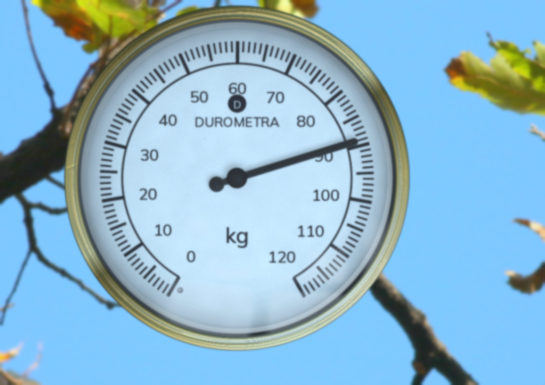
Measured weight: 89 kg
